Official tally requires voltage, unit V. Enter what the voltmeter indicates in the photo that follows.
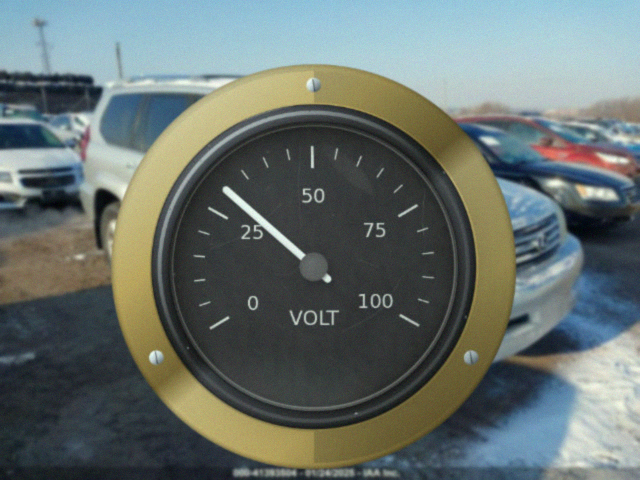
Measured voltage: 30 V
